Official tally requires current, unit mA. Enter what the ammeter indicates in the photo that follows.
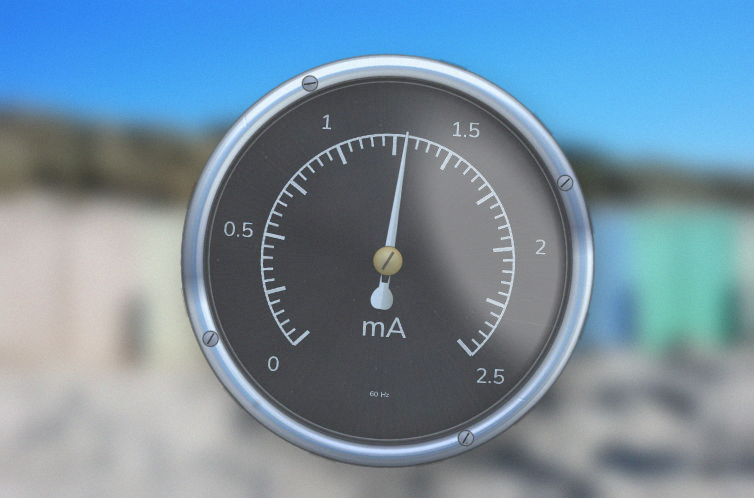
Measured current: 1.3 mA
